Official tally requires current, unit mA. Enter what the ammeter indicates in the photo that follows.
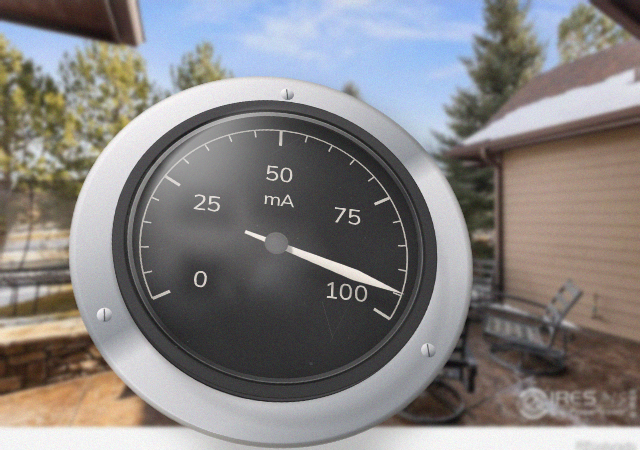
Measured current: 95 mA
